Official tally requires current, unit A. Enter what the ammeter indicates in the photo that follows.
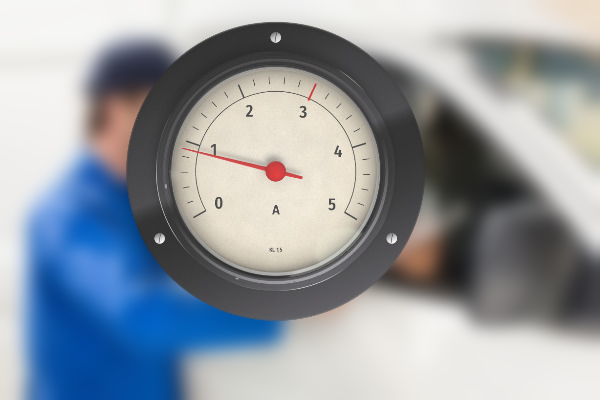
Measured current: 0.9 A
